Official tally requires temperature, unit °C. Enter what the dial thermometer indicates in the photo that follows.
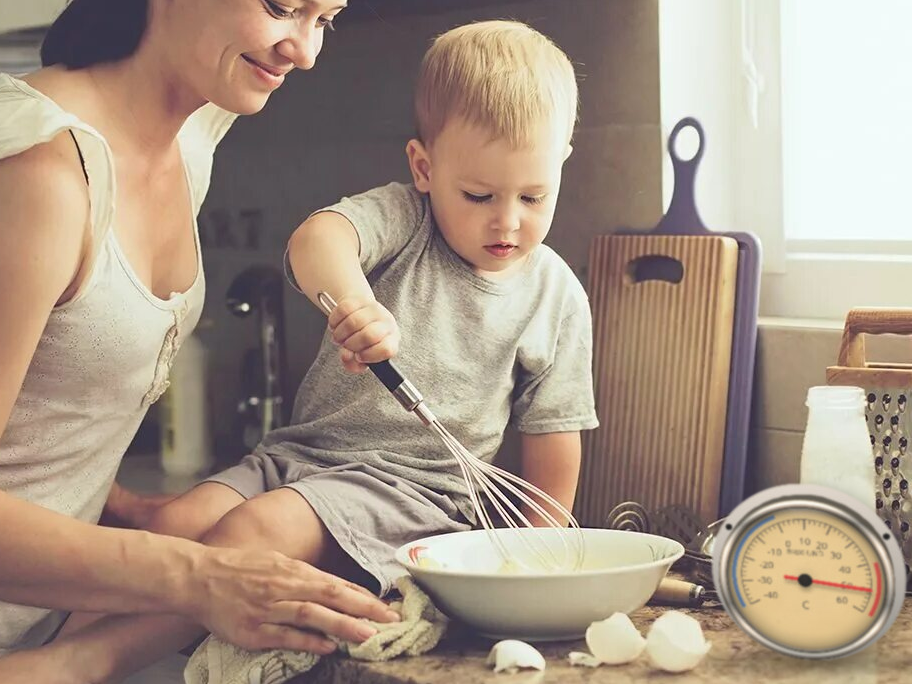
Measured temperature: 50 °C
